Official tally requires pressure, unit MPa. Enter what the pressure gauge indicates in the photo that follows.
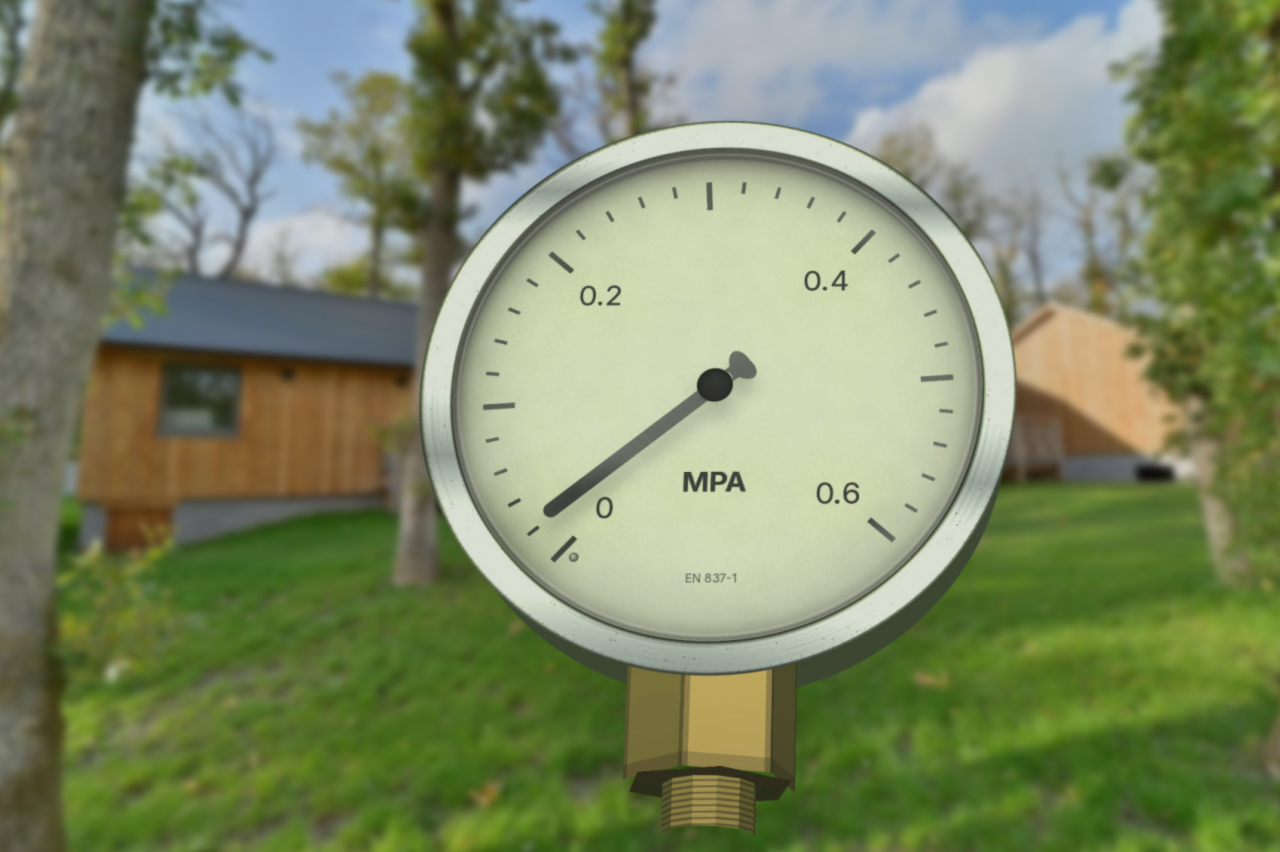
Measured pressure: 0.02 MPa
